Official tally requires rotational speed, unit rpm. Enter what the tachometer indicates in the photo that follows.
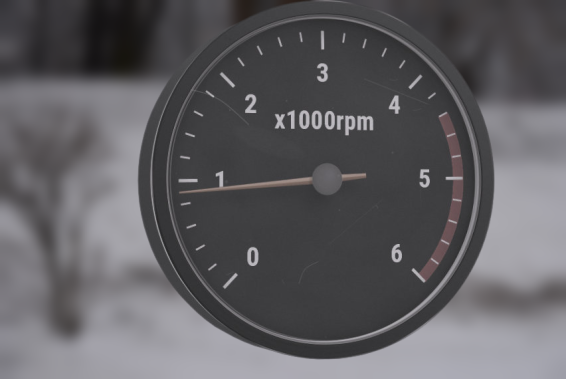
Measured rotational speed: 900 rpm
